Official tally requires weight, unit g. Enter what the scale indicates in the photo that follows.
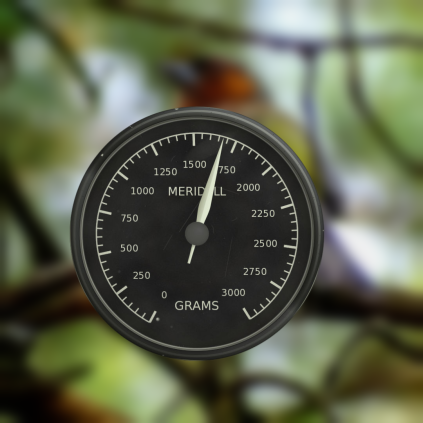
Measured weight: 1675 g
